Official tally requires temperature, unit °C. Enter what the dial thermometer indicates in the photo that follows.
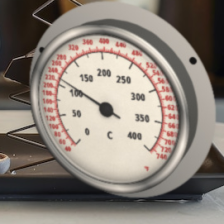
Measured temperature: 112.5 °C
